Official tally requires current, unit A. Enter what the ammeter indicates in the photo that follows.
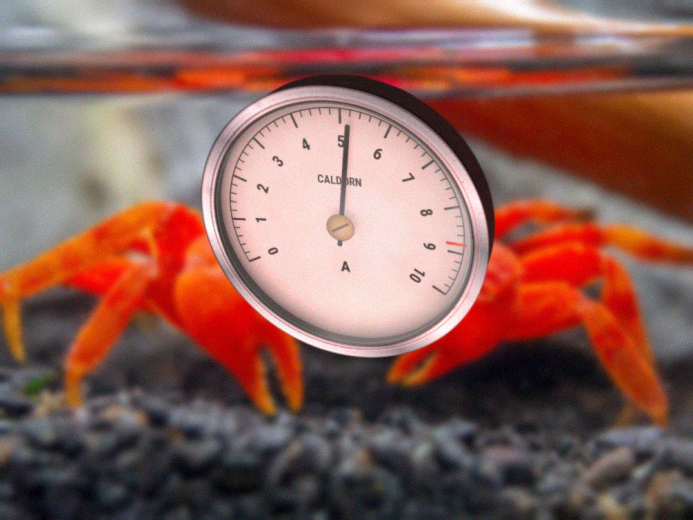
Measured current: 5.2 A
